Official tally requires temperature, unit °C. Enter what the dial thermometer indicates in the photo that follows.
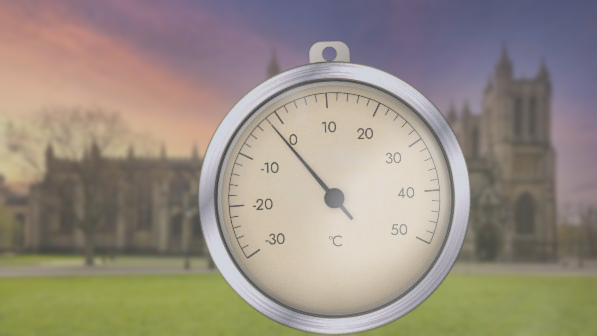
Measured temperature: -2 °C
